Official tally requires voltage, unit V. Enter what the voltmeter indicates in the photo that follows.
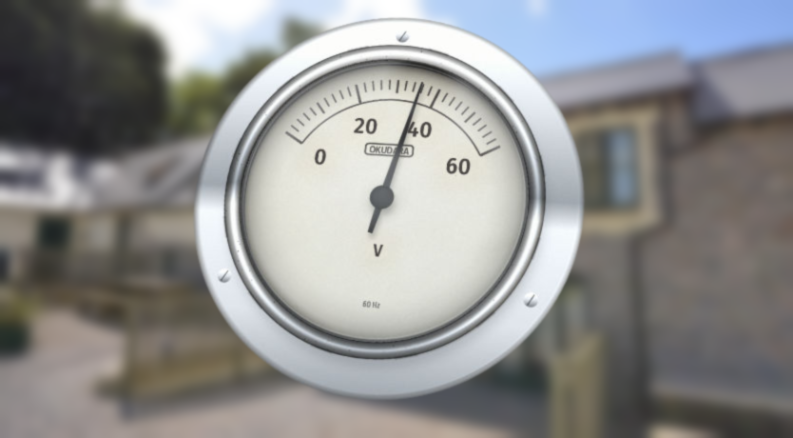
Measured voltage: 36 V
